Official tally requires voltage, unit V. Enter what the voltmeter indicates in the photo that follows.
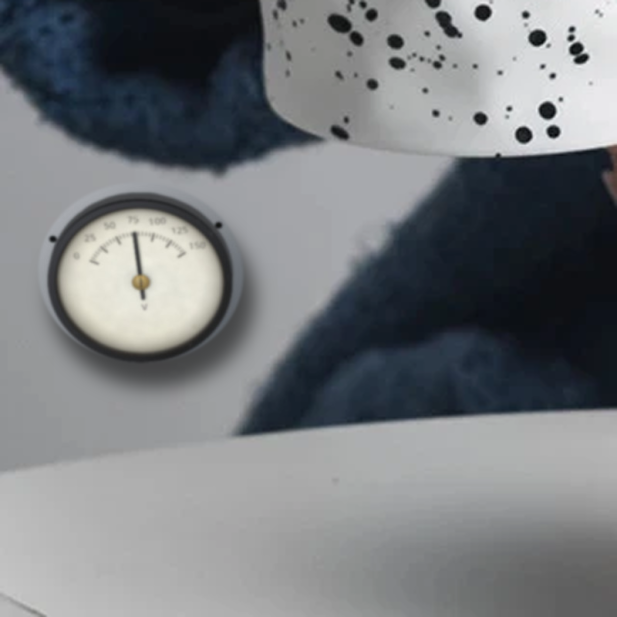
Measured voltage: 75 V
